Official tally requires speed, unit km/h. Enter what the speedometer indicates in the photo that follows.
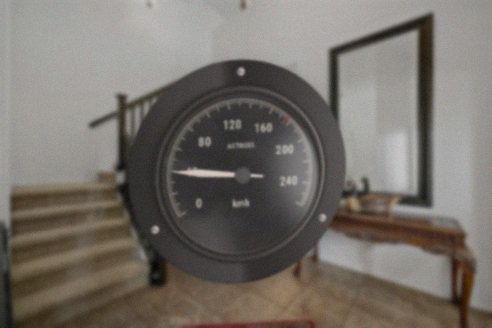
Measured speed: 40 km/h
